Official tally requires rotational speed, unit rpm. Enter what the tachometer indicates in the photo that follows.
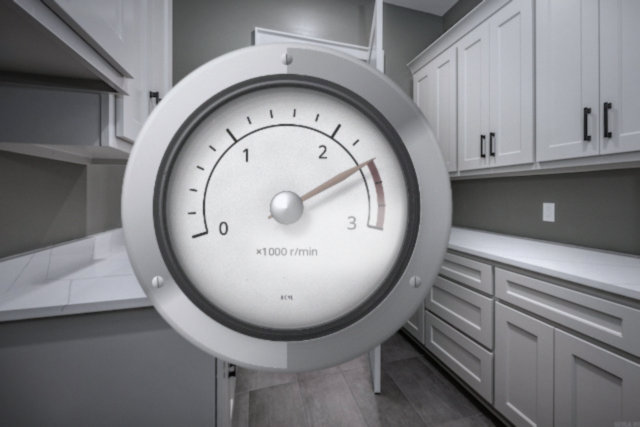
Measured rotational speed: 2400 rpm
